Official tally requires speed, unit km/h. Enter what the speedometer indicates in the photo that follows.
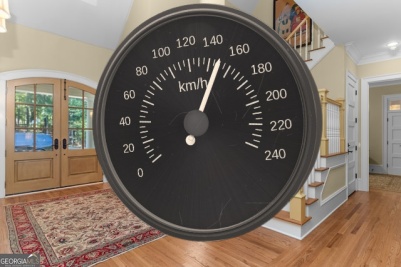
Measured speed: 150 km/h
